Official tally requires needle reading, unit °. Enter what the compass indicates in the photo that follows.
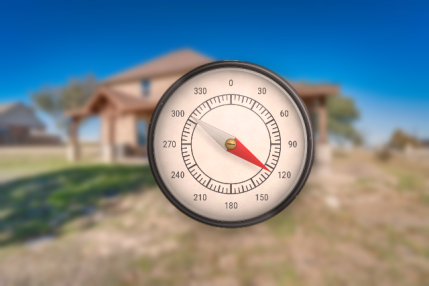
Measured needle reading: 125 °
